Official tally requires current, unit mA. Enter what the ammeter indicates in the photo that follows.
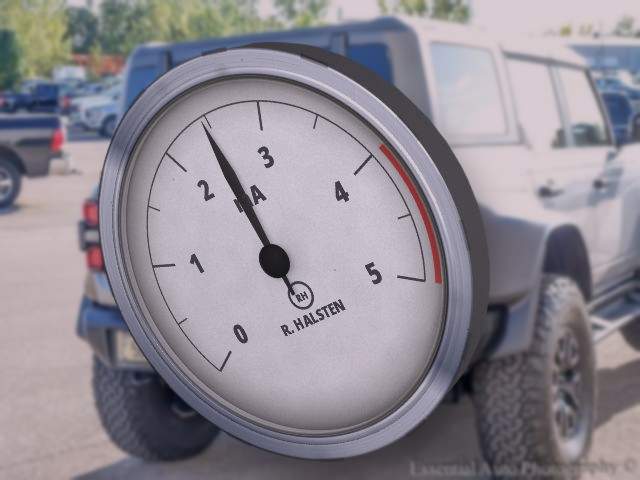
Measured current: 2.5 mA
